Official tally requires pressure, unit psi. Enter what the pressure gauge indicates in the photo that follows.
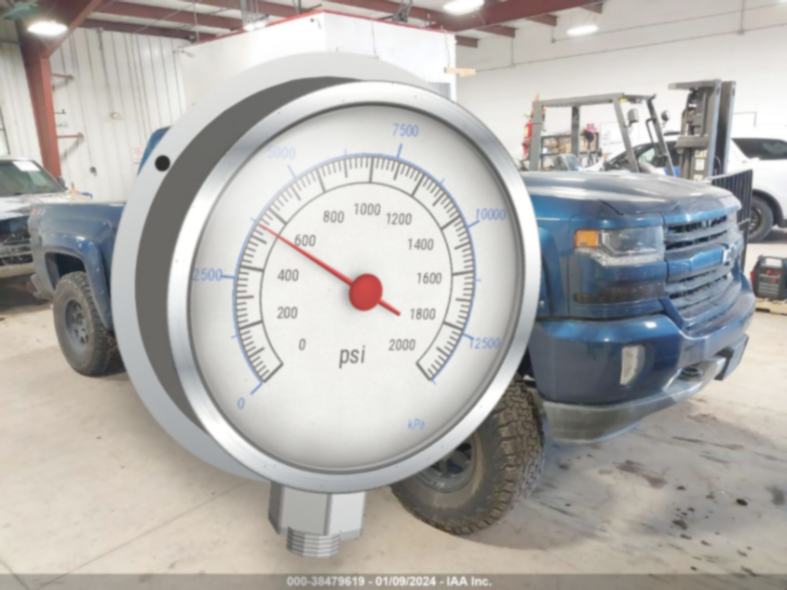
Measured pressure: 540 psi
